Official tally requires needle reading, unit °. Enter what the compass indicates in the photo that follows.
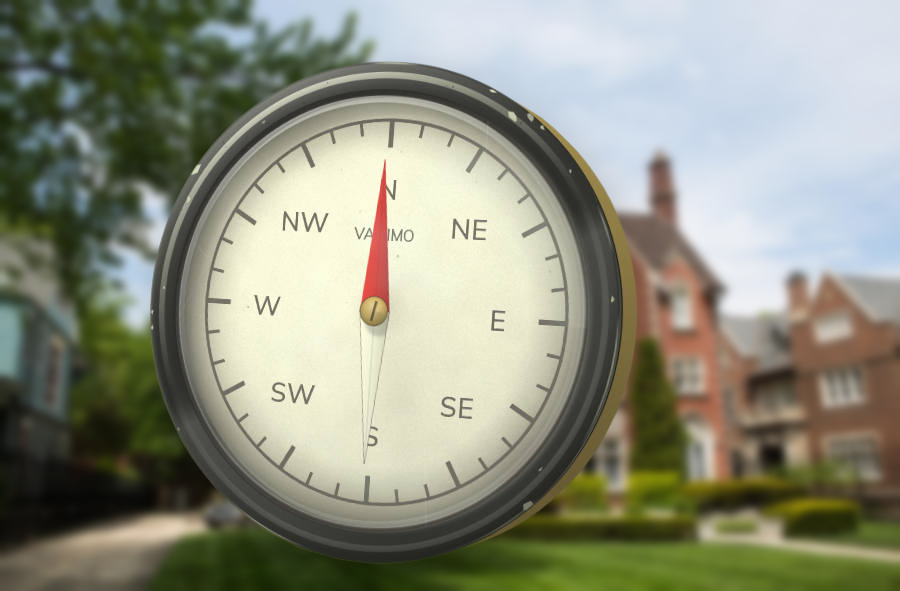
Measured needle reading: 0 °
